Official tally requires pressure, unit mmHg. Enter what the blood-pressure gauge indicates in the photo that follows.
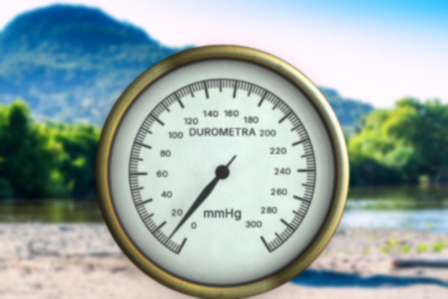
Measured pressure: 10 mmHg
